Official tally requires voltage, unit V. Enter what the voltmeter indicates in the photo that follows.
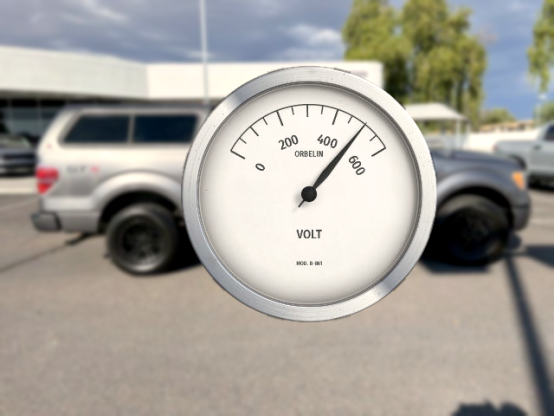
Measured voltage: 500 V
